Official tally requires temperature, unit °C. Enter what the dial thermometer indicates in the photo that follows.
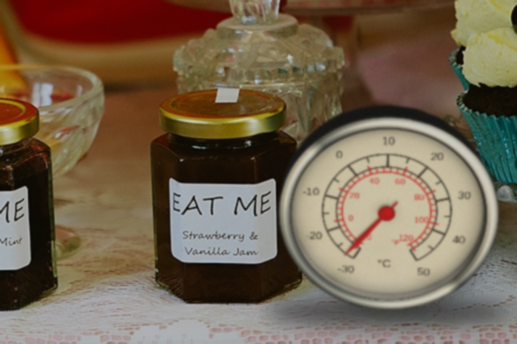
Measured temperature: -27.5 °C
